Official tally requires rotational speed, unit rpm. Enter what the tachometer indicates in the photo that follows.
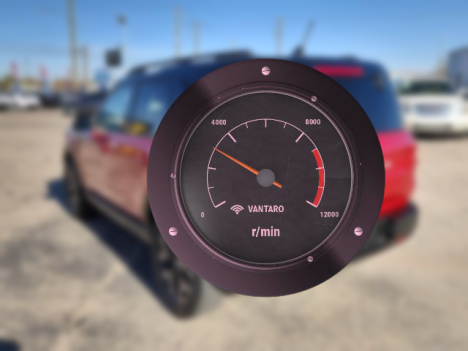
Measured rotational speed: 3000 rpm
